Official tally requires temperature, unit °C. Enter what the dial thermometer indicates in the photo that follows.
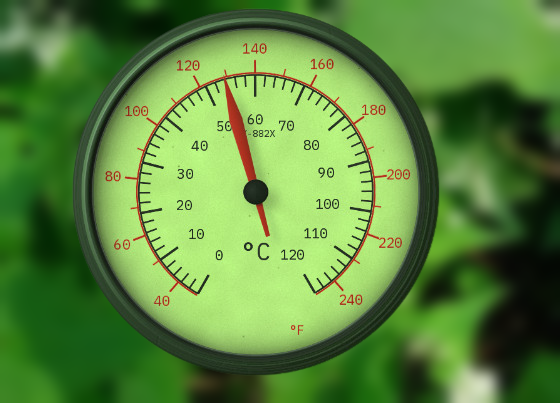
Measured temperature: 54 °C
